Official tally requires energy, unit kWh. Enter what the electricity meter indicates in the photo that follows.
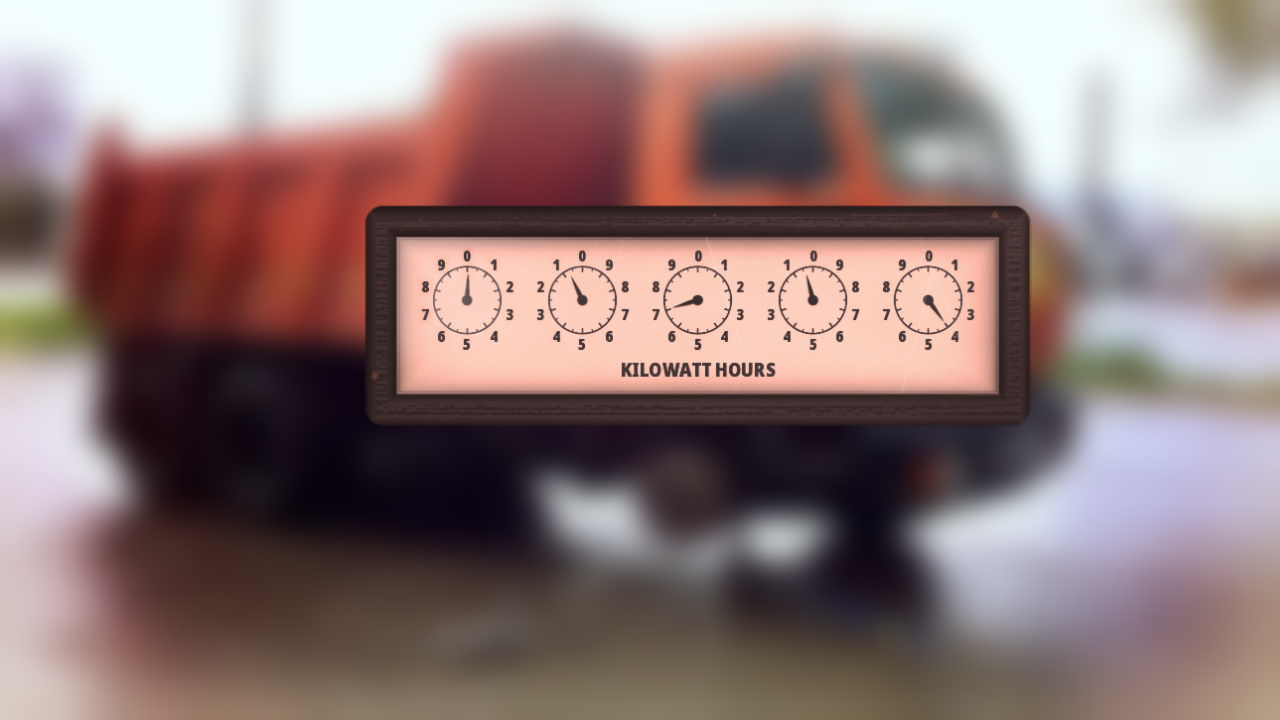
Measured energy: 704 kWh
